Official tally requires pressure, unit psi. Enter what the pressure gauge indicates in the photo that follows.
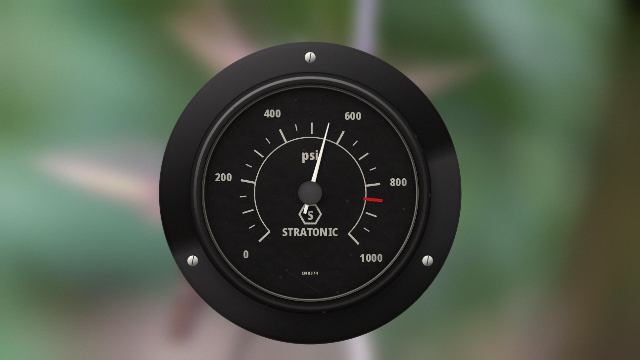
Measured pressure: 550 psi
